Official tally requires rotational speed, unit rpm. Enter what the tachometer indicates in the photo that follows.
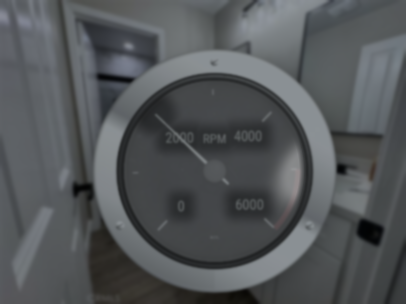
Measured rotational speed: 2000 rpm
